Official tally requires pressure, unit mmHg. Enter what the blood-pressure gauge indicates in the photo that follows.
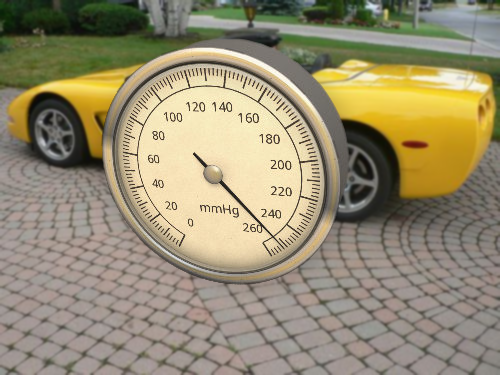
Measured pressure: 250 mmHg
